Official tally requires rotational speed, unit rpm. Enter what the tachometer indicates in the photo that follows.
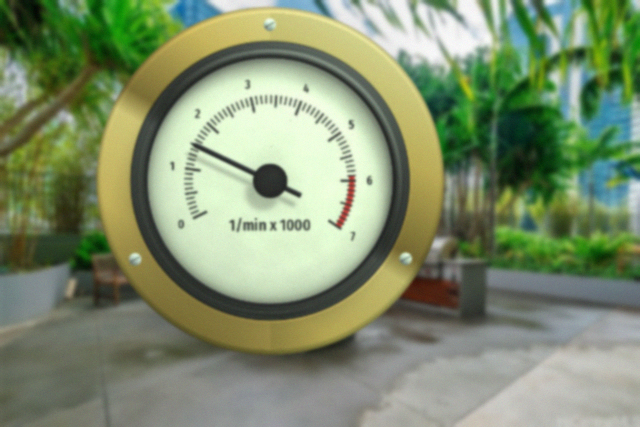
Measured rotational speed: 1500 rpm
